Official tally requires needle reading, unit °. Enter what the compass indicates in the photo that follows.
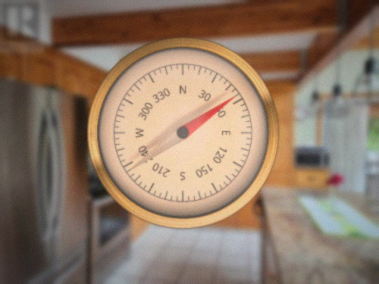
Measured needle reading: 55 °
